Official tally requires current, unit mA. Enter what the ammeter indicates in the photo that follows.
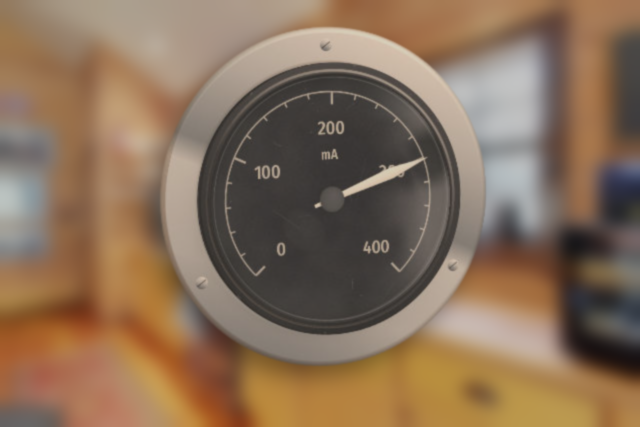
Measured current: 300 mA
